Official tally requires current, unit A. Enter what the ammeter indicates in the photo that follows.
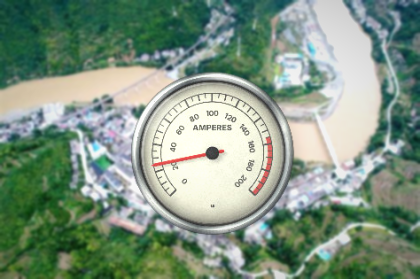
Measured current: 25 A
